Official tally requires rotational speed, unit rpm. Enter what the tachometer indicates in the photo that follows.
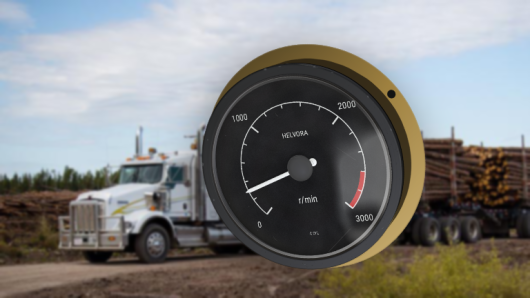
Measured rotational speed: 300 rpm
